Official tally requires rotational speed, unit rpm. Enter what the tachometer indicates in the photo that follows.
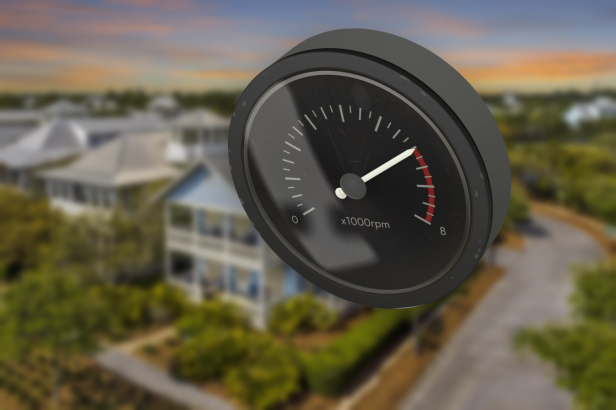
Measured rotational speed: 6000 rpm
